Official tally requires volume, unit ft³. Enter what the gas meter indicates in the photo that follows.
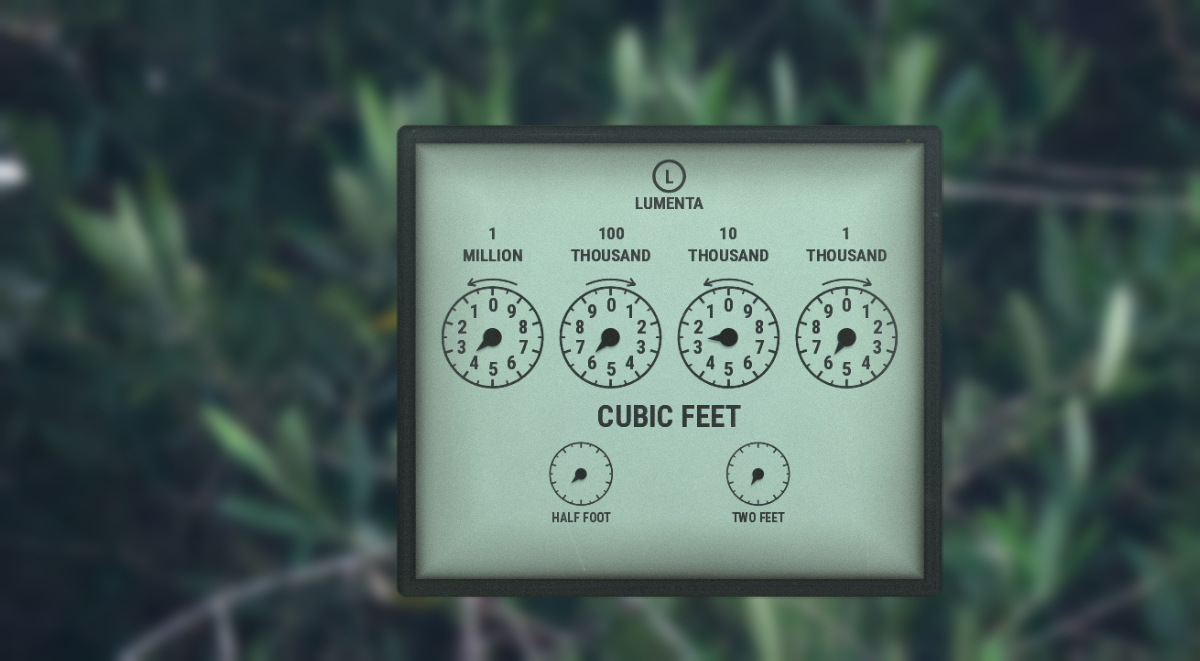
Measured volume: 362600 ft³
